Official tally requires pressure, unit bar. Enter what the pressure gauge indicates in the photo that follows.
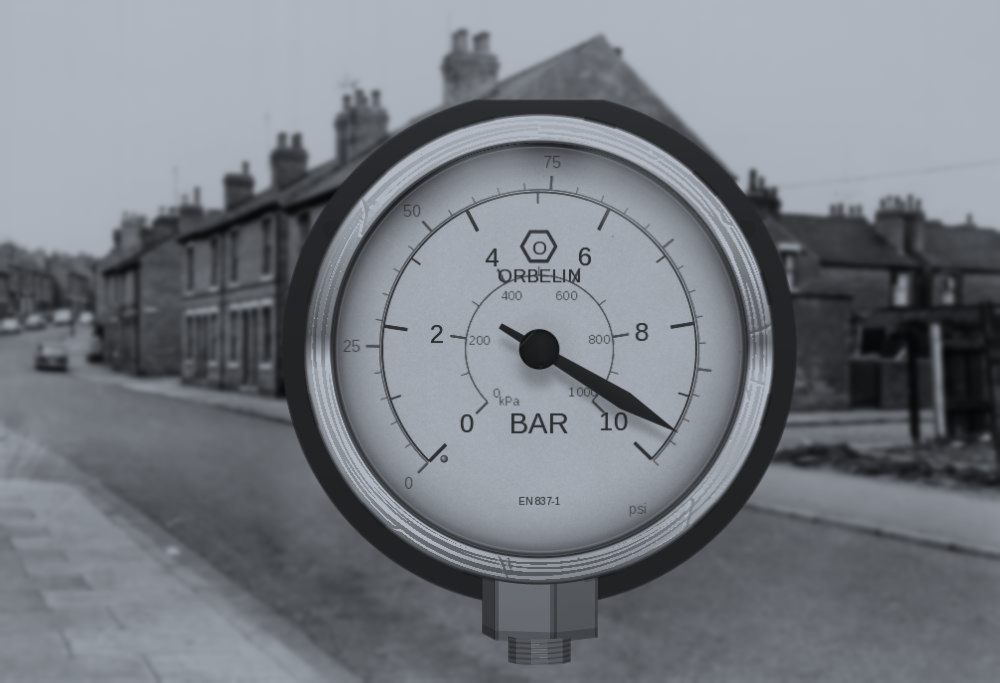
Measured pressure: 9.5 bar
